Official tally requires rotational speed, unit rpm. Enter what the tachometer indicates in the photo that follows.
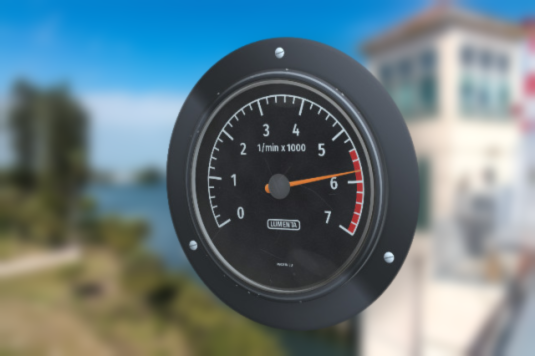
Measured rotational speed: 5800 rpm
